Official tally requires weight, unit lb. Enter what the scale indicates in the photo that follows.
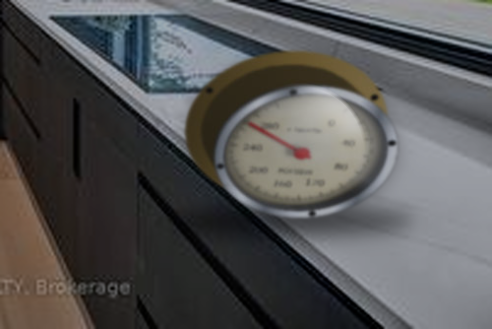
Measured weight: 270 lb
